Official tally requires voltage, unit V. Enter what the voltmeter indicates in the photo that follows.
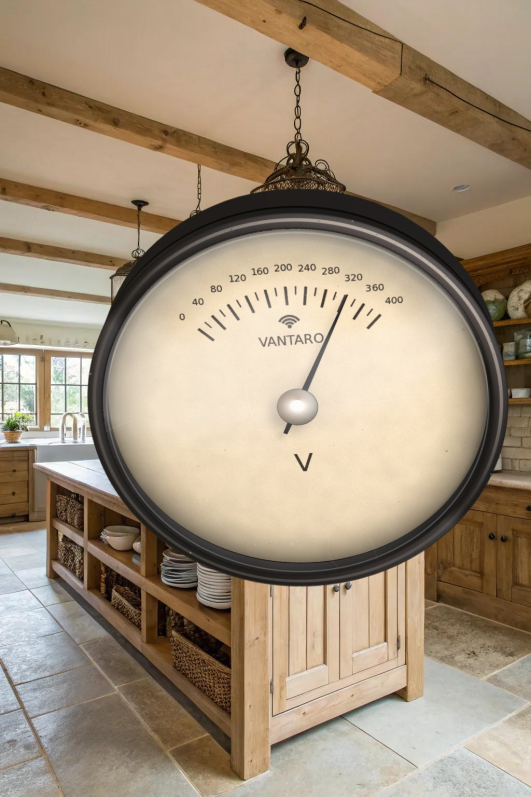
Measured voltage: 320 V
